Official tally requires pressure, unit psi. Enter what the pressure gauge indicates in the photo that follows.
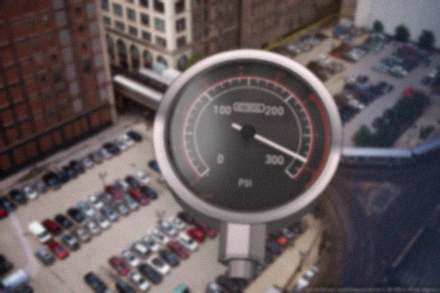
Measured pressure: 280 psi
